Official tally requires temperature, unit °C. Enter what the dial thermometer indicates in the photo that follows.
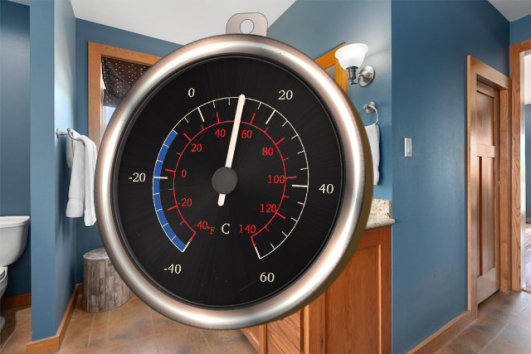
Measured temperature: 12 °C
